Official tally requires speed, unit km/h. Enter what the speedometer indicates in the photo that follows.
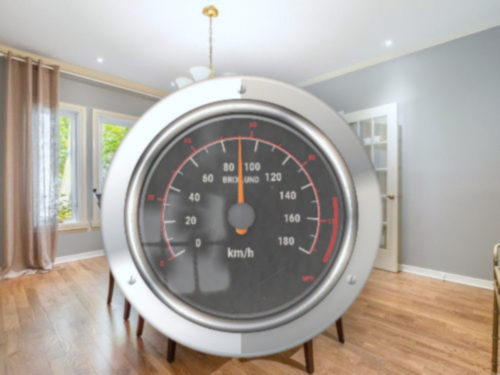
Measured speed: 90 km/h
